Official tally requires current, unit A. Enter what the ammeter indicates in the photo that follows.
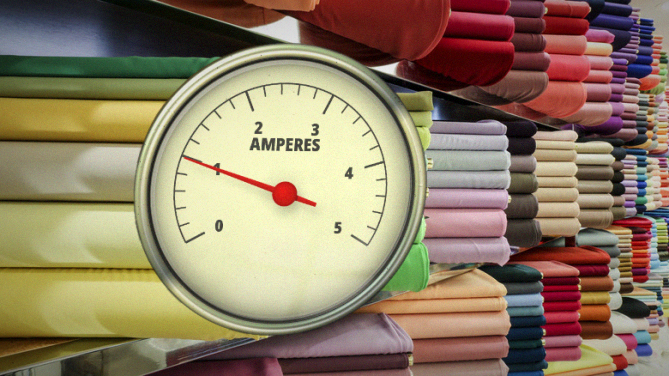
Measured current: 1 A
